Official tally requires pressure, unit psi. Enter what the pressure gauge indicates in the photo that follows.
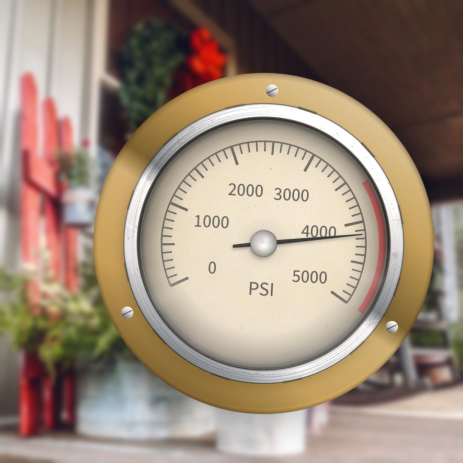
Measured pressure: 4150 psi
